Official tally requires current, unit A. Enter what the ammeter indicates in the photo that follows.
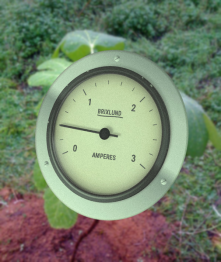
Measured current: 0.4 A
